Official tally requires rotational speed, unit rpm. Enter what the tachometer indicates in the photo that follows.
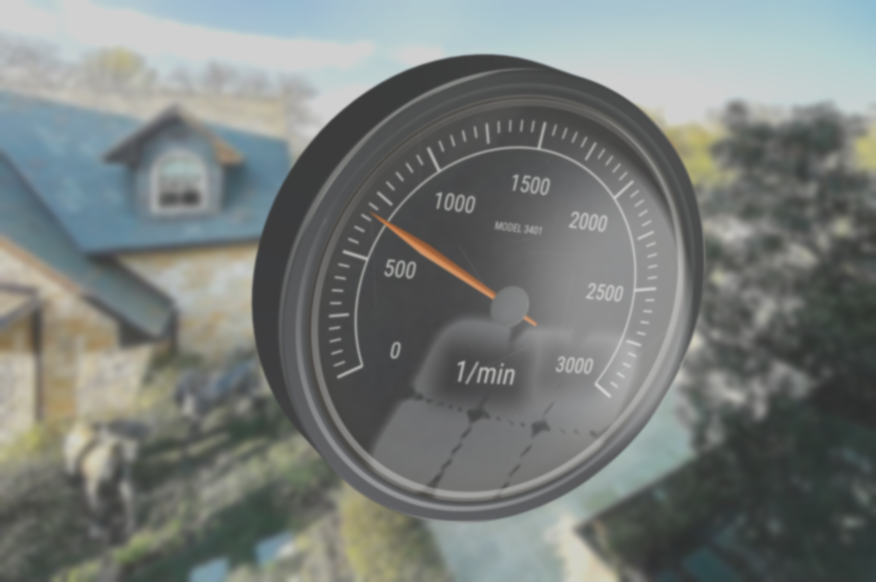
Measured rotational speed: 675 rpm
